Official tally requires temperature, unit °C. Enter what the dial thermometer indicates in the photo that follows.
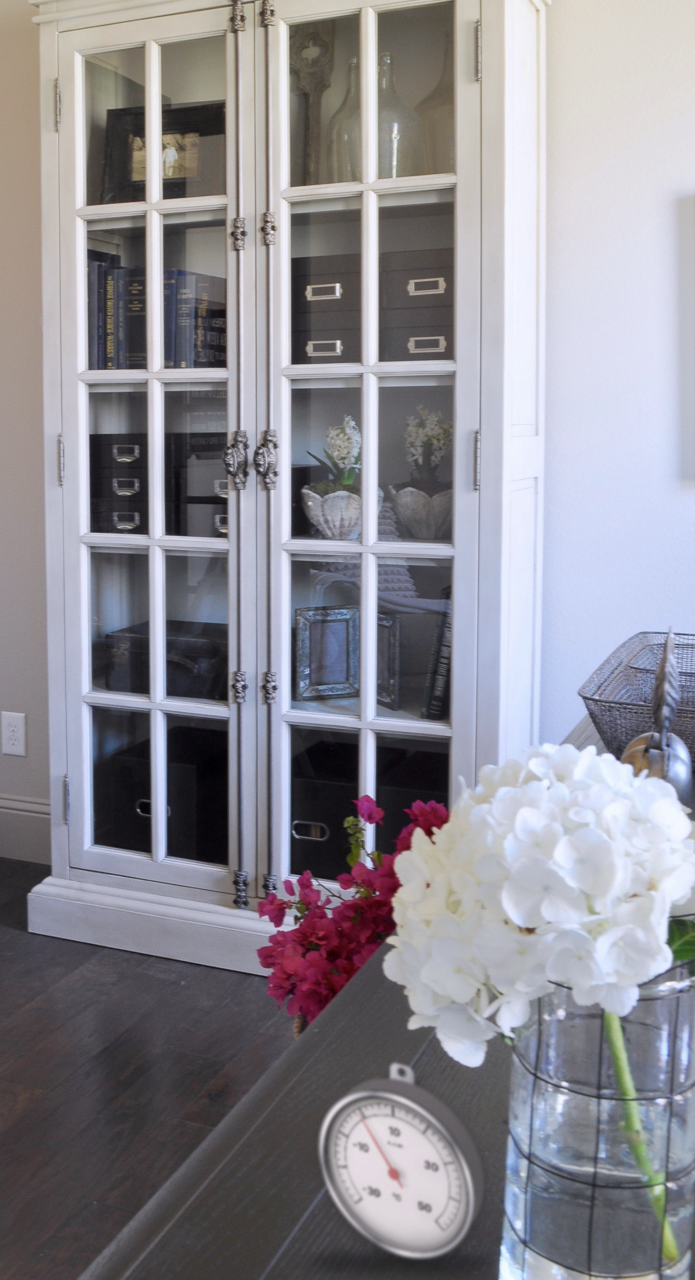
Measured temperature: 0 °C
